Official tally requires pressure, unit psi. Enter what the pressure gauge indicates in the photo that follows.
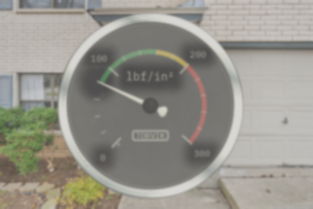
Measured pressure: 80 psi
